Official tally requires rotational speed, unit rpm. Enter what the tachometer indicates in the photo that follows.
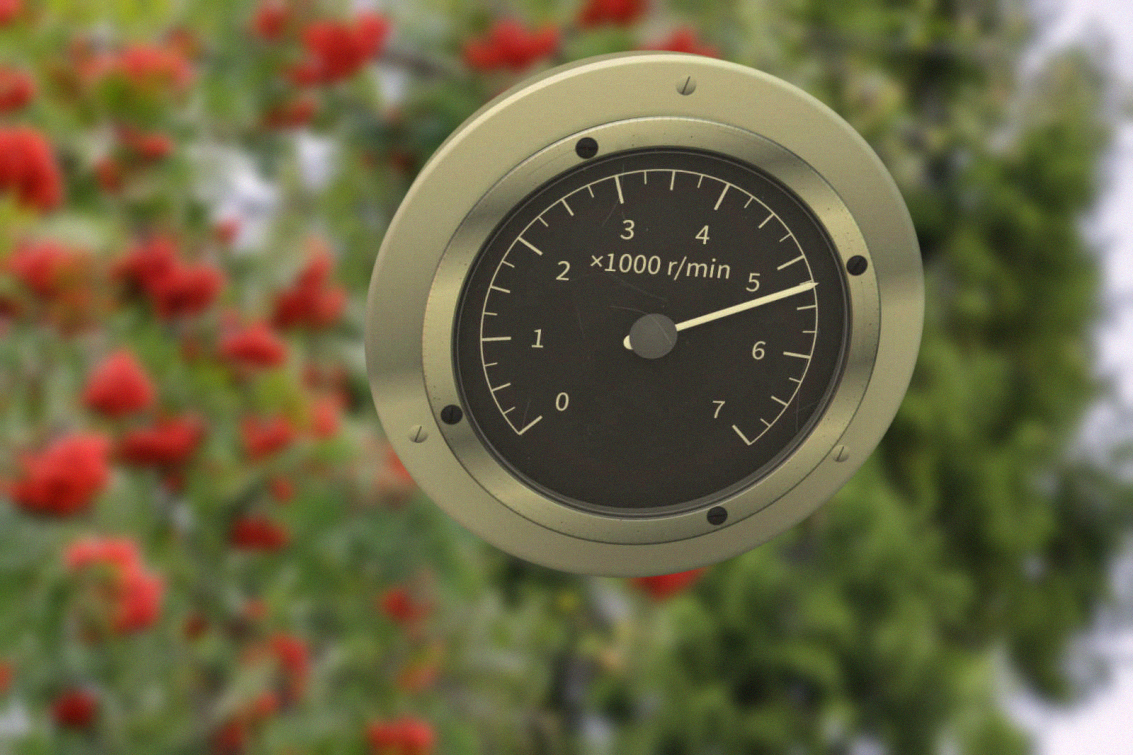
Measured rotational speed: 5250 rpm
